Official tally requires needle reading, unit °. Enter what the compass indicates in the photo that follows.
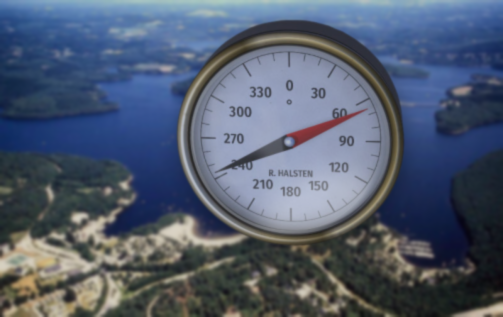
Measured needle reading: 65 °
